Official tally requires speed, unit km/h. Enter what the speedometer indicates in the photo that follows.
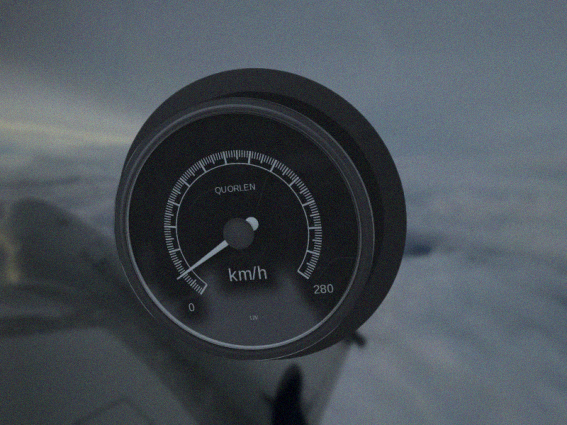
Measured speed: 20 km/h
